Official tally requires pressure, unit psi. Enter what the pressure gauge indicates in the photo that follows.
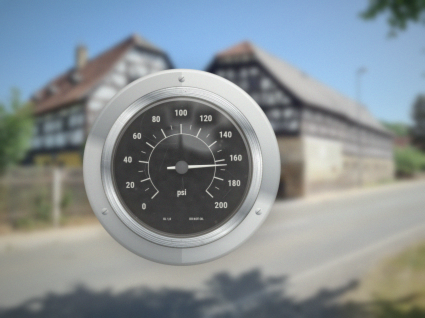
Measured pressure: 165 psi
